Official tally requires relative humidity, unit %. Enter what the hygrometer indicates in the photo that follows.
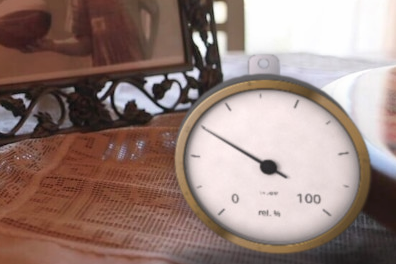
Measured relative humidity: 30 %
